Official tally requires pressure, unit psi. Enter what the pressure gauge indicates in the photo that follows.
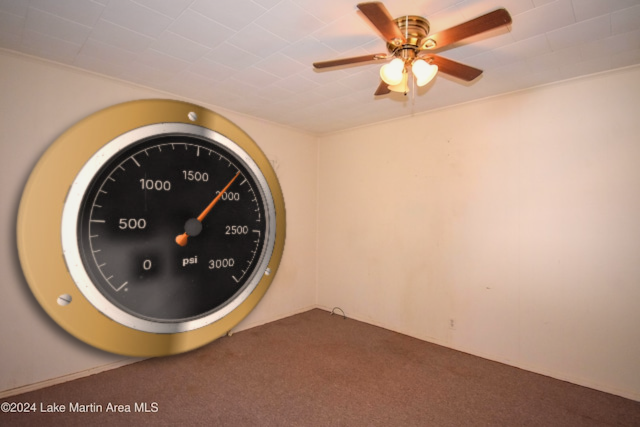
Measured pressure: 1900 psi
